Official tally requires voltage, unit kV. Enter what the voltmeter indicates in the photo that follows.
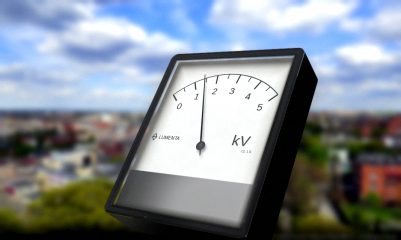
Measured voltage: 1.5 kV
